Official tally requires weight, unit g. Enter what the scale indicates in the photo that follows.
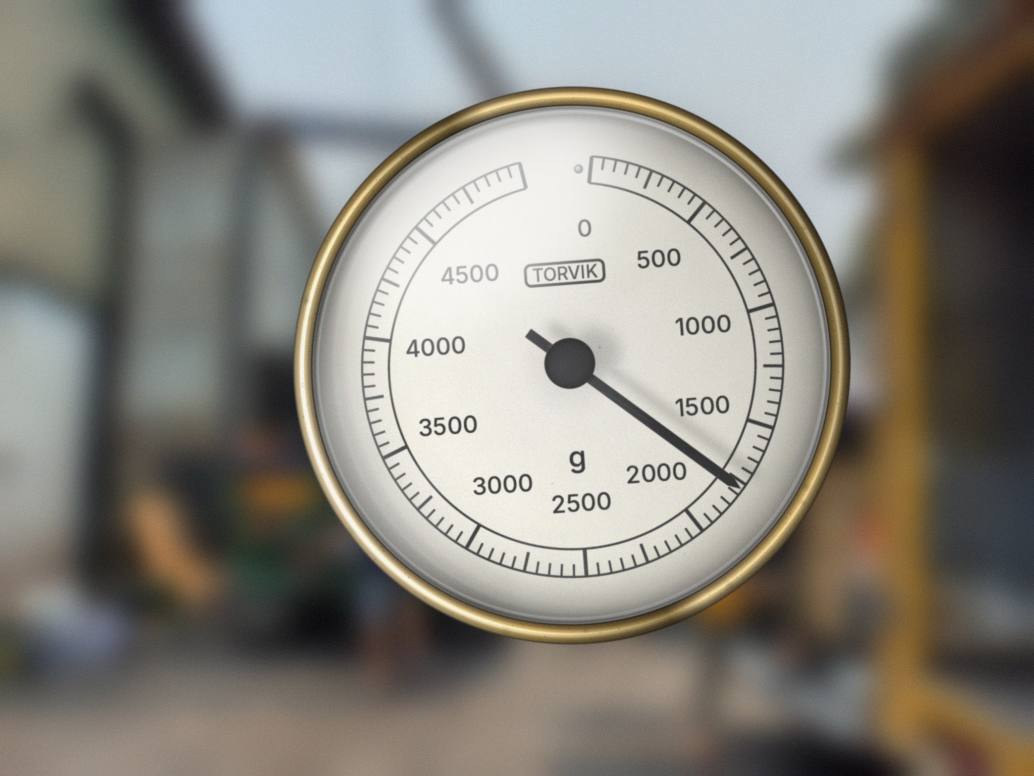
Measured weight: 1775 g
